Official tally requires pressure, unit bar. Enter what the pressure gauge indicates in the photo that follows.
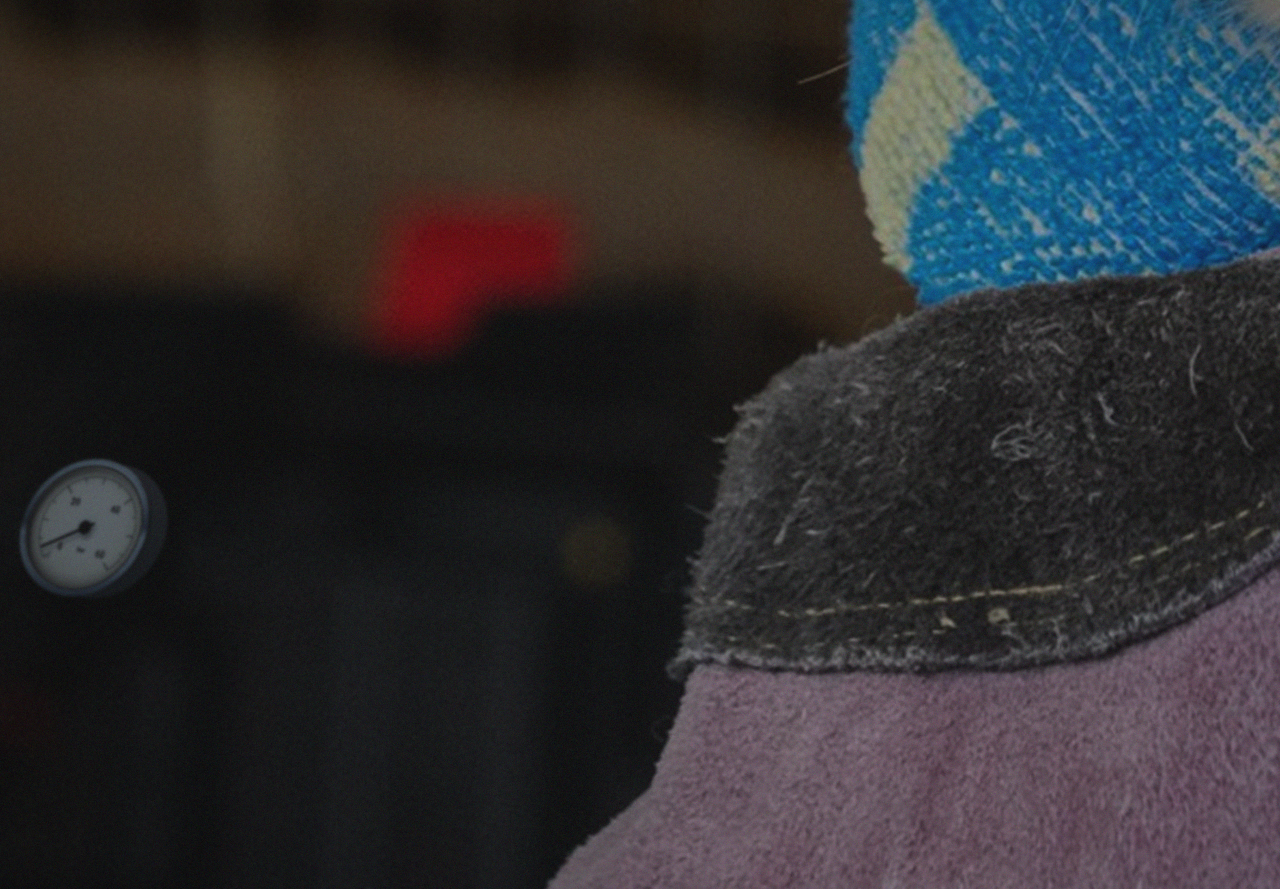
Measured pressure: 2.5 bar
